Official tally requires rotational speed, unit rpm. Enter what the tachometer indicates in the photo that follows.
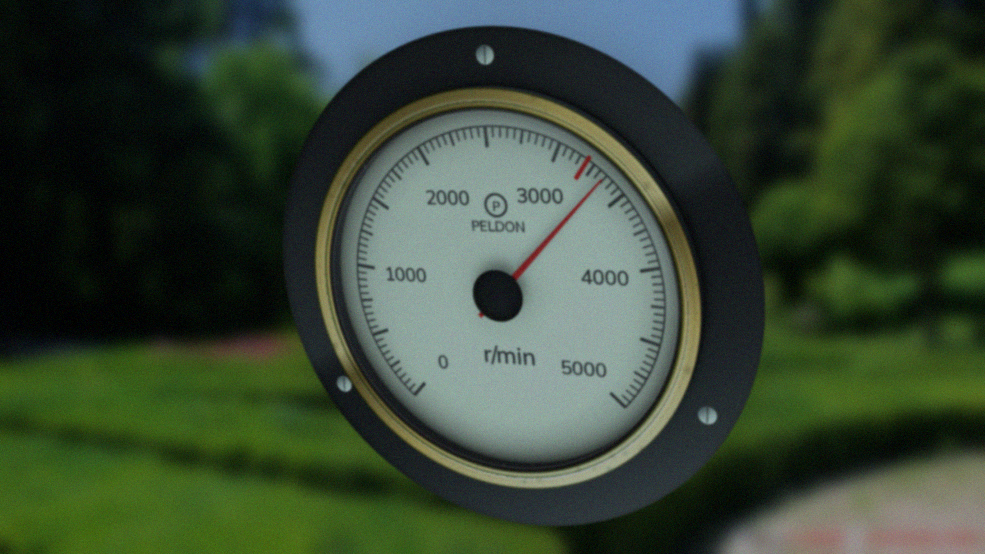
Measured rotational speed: 3350 rpm
